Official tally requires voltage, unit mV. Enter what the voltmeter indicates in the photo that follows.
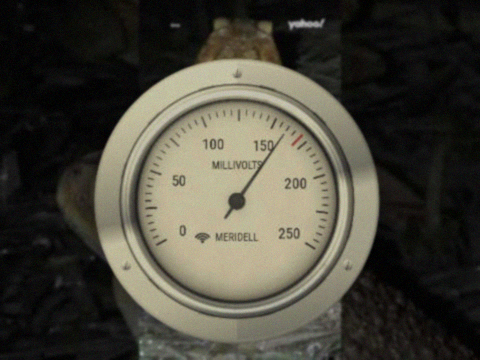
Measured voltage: 160 mV
